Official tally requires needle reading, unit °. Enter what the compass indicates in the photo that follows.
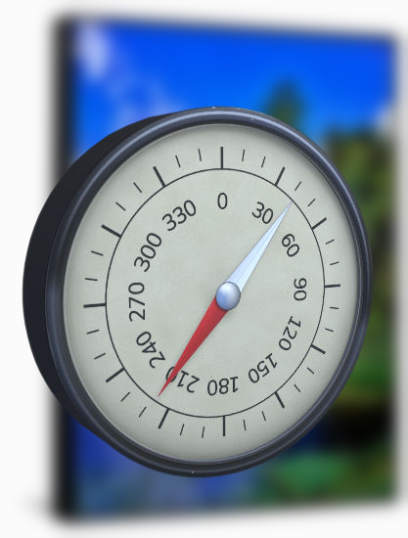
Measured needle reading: 220 °
